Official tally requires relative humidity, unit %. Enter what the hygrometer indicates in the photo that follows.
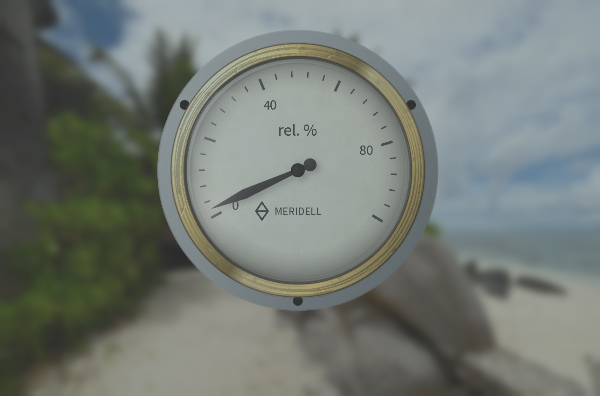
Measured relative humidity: 2 %
